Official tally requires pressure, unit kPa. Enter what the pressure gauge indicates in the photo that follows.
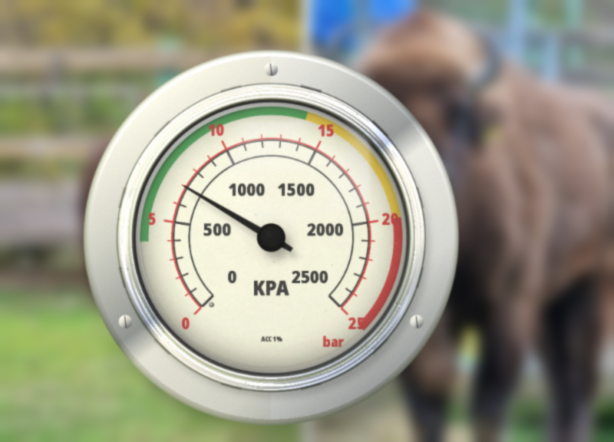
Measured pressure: 700 kPa
